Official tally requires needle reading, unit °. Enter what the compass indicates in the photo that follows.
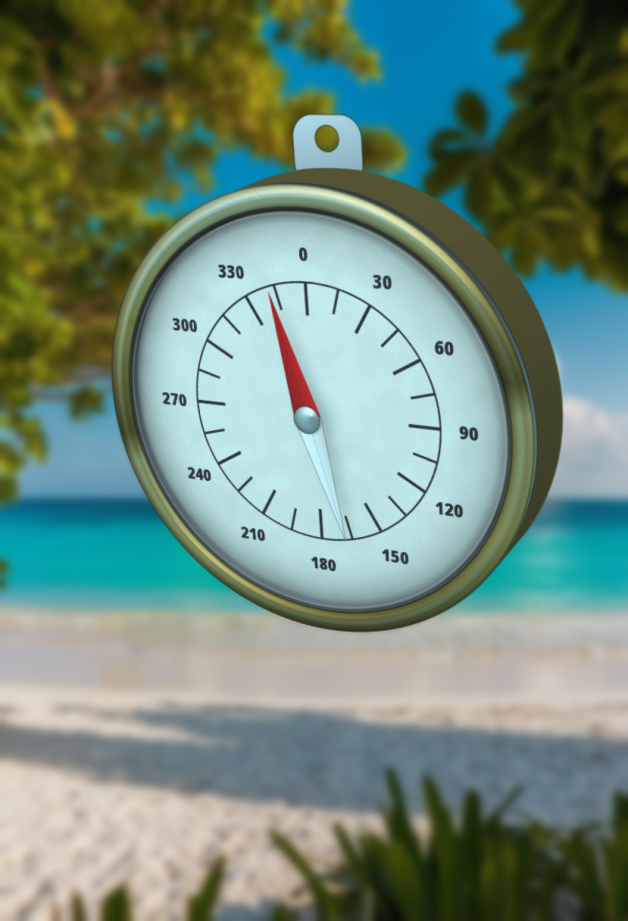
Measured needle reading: 345 °
